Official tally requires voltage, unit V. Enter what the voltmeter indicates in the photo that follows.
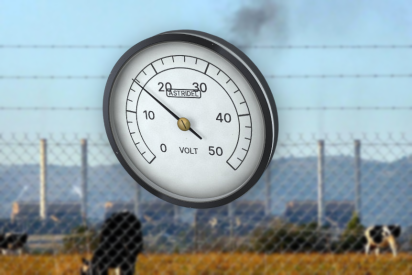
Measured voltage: 16 V
